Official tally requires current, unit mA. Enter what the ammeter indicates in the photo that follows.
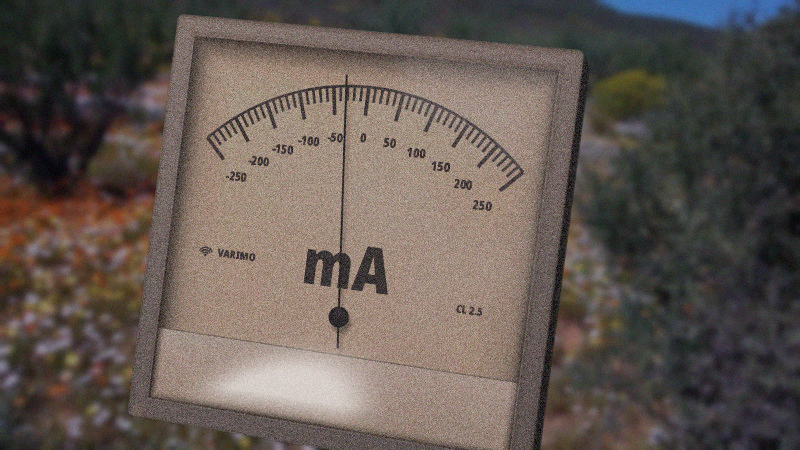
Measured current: -30 mA
